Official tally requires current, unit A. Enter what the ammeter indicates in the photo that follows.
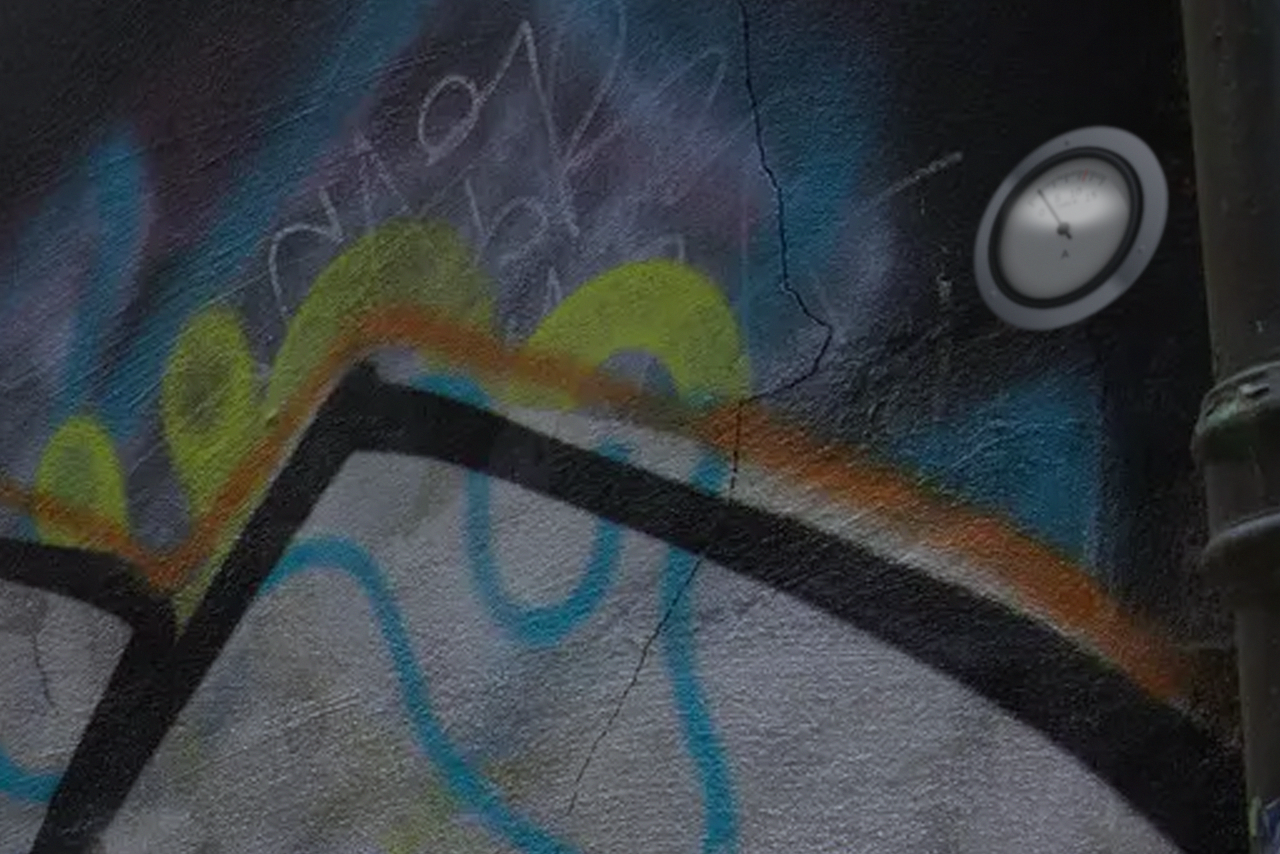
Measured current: 2.5 A
